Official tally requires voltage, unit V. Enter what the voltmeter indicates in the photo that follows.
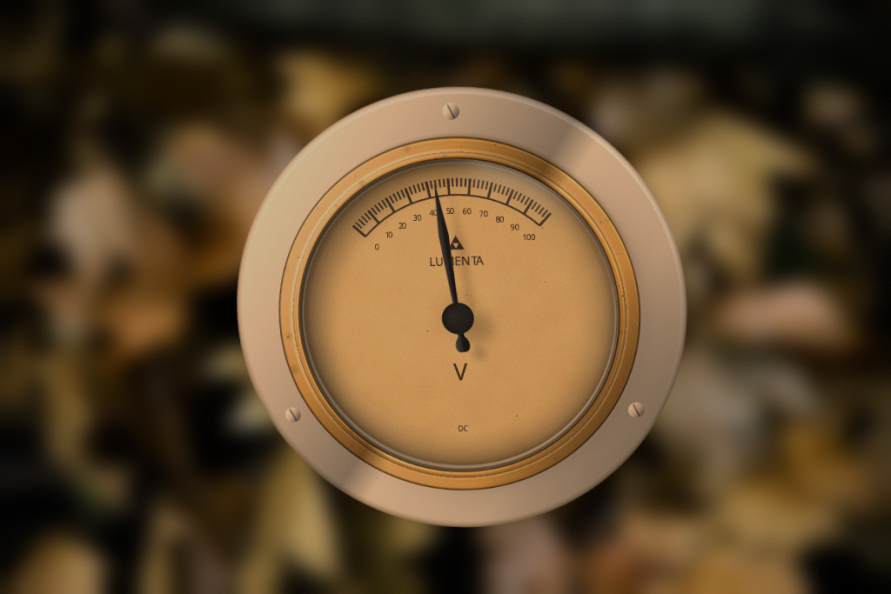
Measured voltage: 44 V
